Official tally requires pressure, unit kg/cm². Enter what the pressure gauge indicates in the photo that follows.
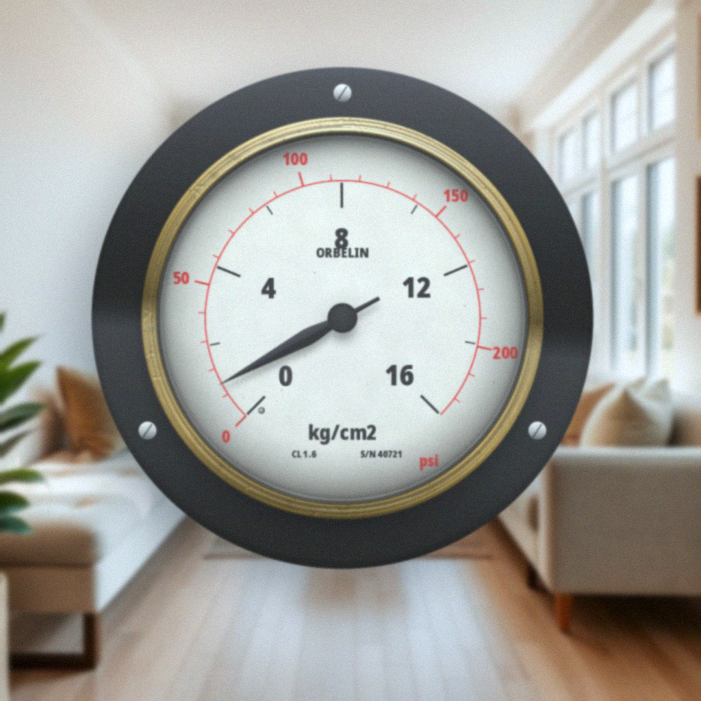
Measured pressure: 1 kg/cm²
